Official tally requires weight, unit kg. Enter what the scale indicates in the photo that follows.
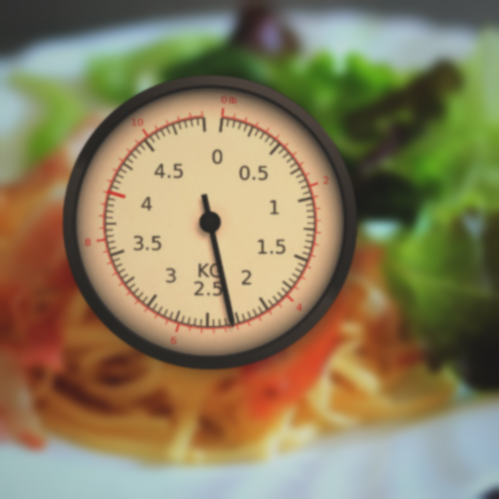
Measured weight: 2.3 kg
